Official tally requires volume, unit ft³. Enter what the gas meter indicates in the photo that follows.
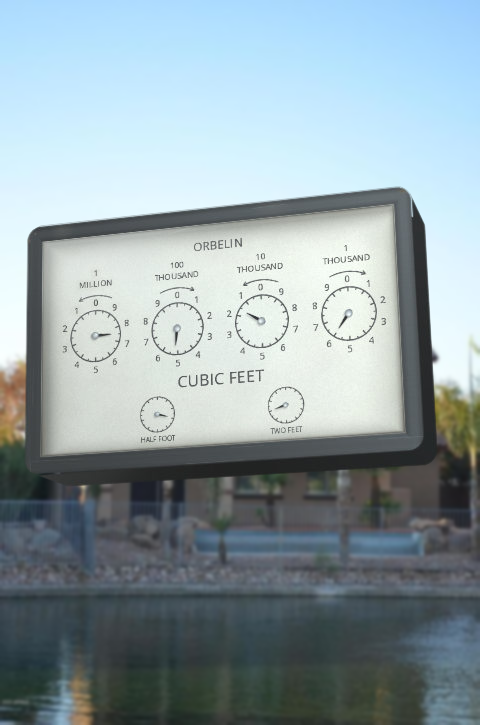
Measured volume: 751600 ft³
